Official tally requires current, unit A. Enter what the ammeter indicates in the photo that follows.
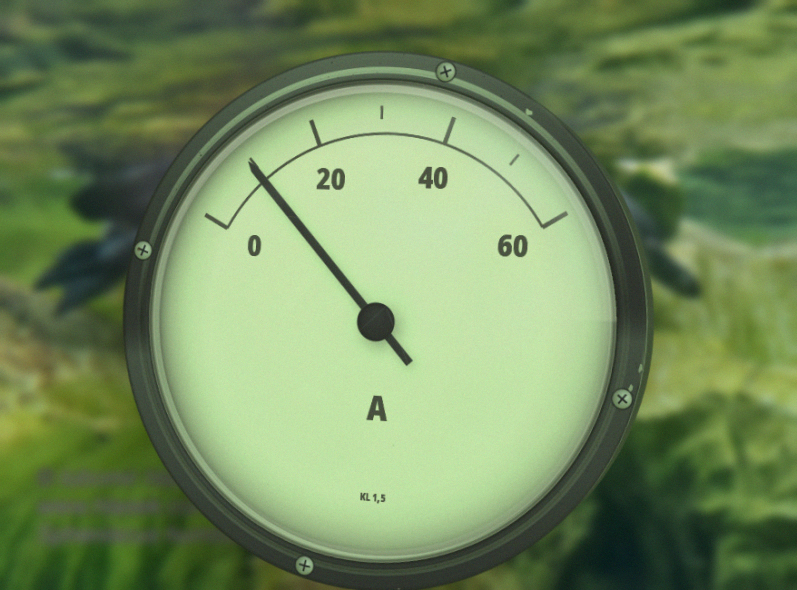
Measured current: 10 A
